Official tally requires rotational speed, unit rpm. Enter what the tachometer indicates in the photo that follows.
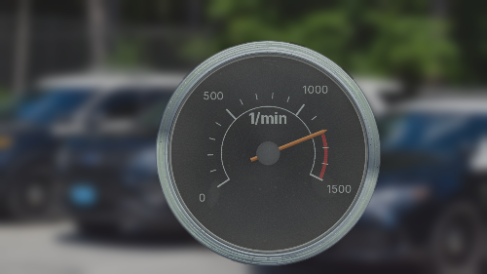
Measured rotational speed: 1200 rpm
